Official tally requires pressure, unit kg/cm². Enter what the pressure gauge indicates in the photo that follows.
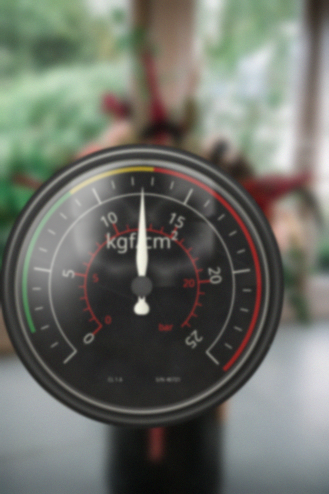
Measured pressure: 12.5 kg/cm²
